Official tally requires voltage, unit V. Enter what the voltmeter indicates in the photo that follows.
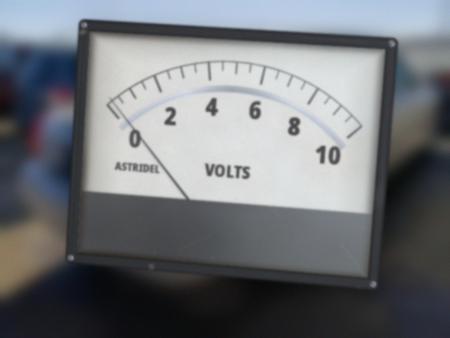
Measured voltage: 0.25 V
